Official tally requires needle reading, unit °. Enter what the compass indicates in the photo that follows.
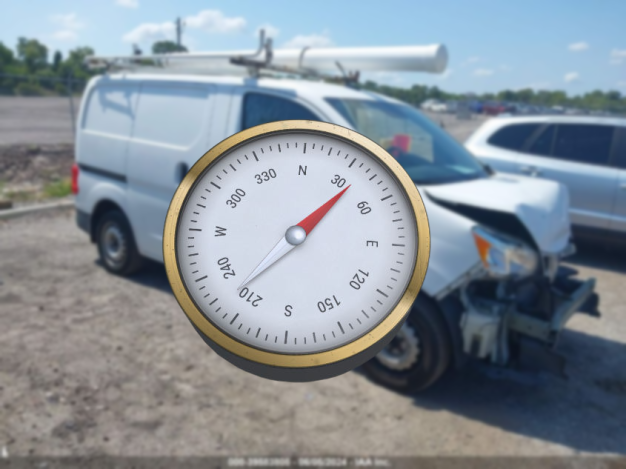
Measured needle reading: 40 °
